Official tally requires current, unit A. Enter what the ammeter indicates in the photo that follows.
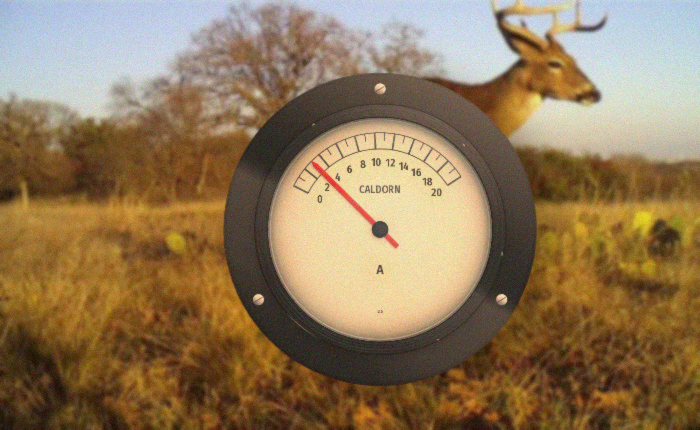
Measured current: 3 A
